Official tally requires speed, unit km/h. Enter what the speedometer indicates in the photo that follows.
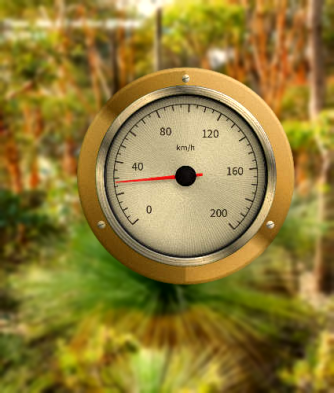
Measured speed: 27.5 km/h
